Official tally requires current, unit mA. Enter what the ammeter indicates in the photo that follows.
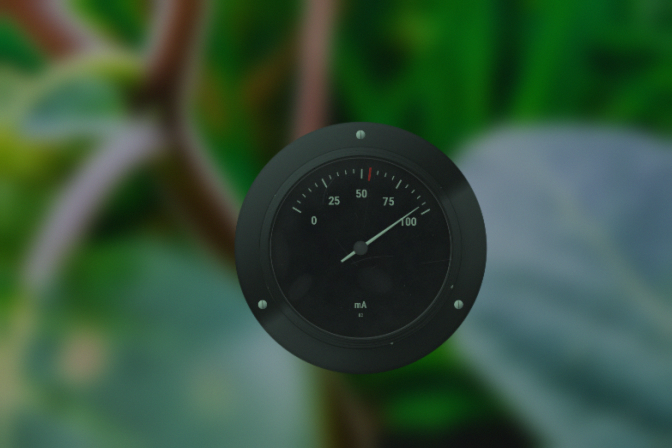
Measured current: 95 mA
